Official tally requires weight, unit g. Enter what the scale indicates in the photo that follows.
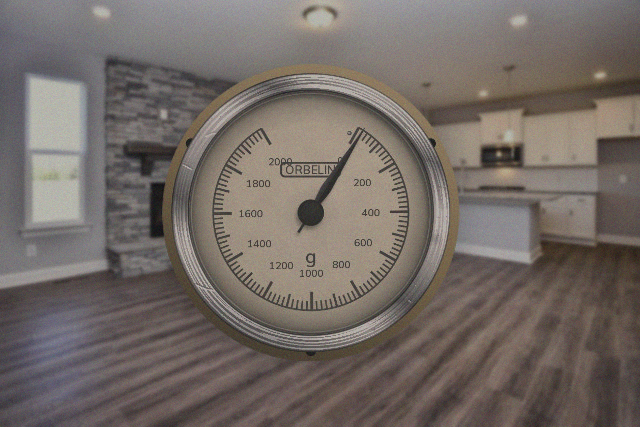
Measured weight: 20 g
